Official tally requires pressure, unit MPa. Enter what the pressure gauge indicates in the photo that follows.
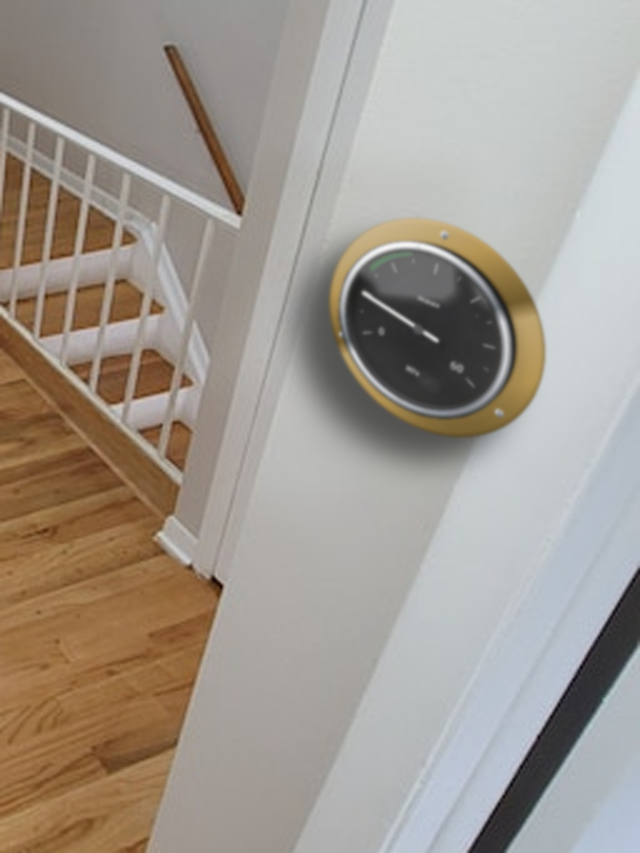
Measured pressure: 10 MPa
